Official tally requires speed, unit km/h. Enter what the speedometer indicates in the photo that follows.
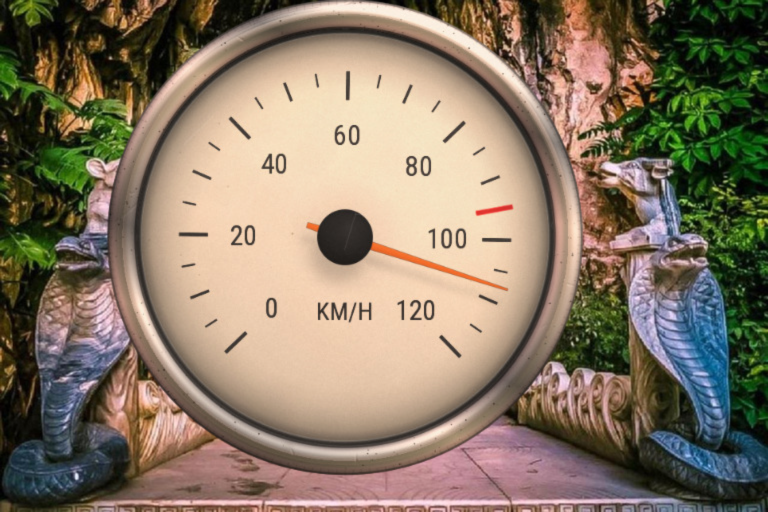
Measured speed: 107.5 km/h
